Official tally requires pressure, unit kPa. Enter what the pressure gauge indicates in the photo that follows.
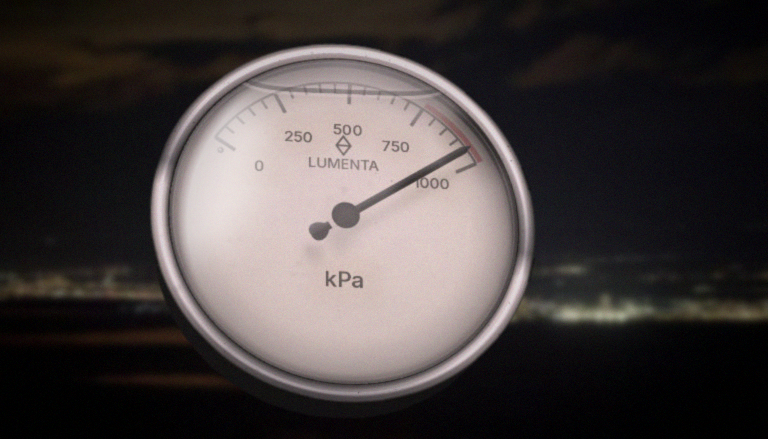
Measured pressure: 950 kPa
